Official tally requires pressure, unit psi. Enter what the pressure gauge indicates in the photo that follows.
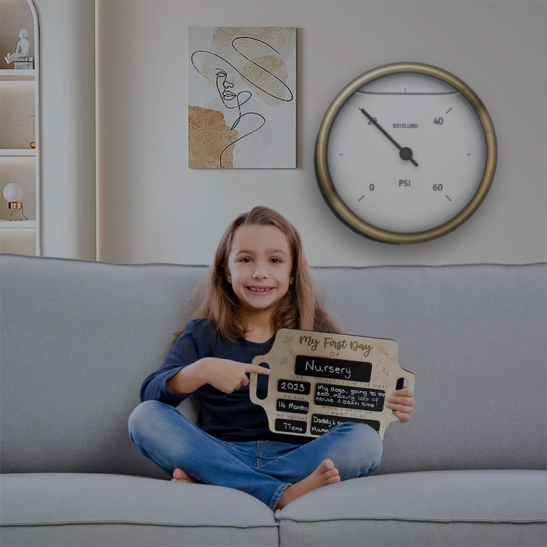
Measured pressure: 20 psi
